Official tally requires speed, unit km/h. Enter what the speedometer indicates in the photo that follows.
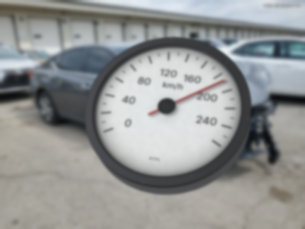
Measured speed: 190 km/h
